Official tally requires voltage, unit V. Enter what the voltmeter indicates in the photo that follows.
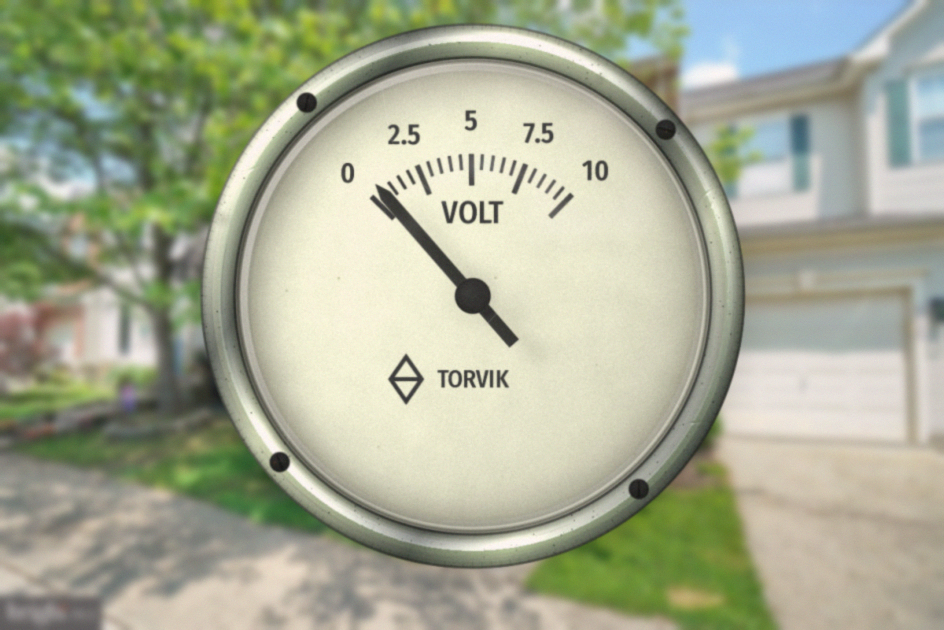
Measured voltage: 0.5 V
